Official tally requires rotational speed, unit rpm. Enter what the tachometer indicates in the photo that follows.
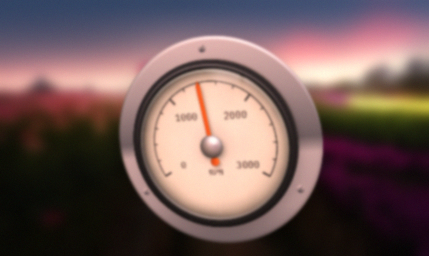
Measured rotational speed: 1400 rpm
